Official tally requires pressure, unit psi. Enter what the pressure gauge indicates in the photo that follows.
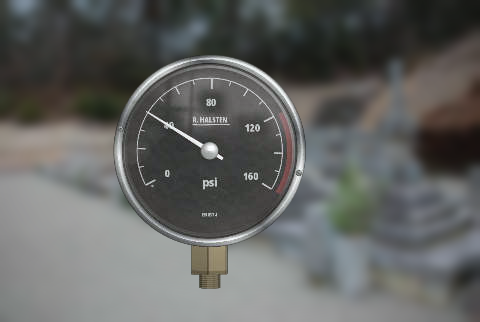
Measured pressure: 40 psi
